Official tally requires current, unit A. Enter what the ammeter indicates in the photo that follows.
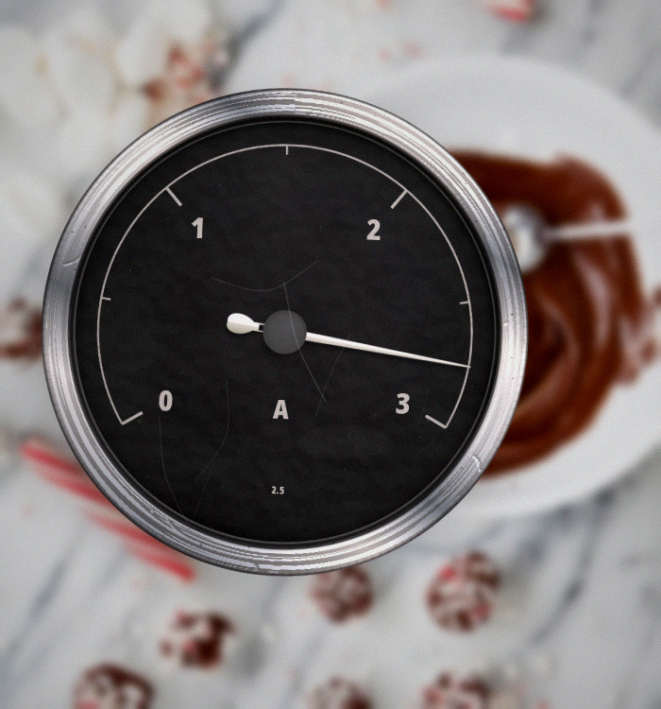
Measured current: 2.75 A
